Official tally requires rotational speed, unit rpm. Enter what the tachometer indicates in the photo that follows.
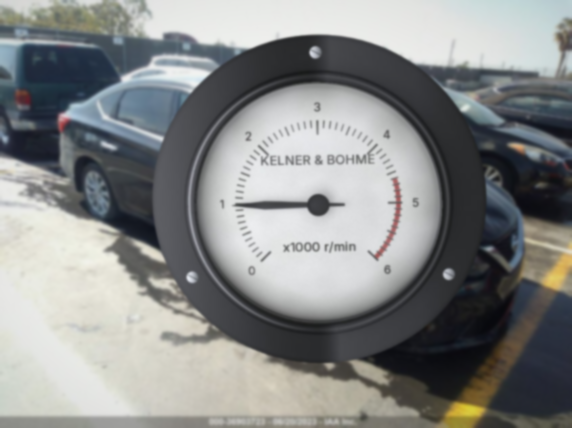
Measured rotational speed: 1000 rpm
